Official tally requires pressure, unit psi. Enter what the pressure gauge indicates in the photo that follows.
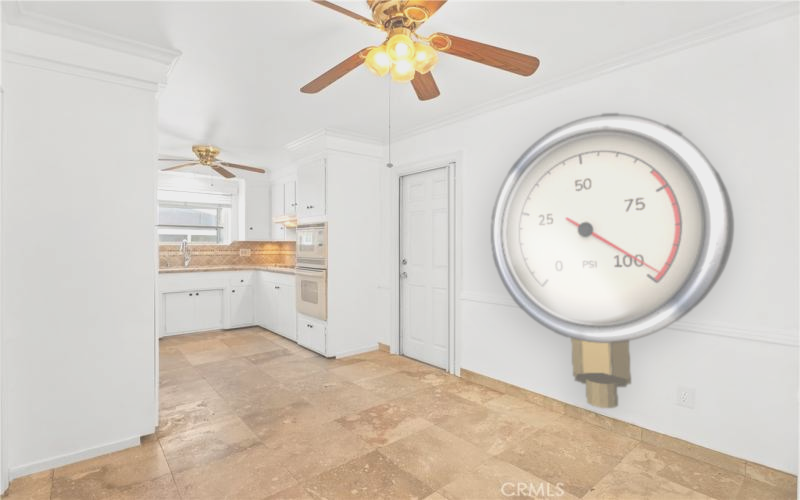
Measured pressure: 97.5 psi
